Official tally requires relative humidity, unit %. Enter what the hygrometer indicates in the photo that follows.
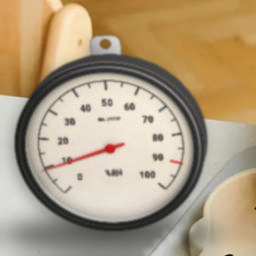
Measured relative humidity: 10 %
